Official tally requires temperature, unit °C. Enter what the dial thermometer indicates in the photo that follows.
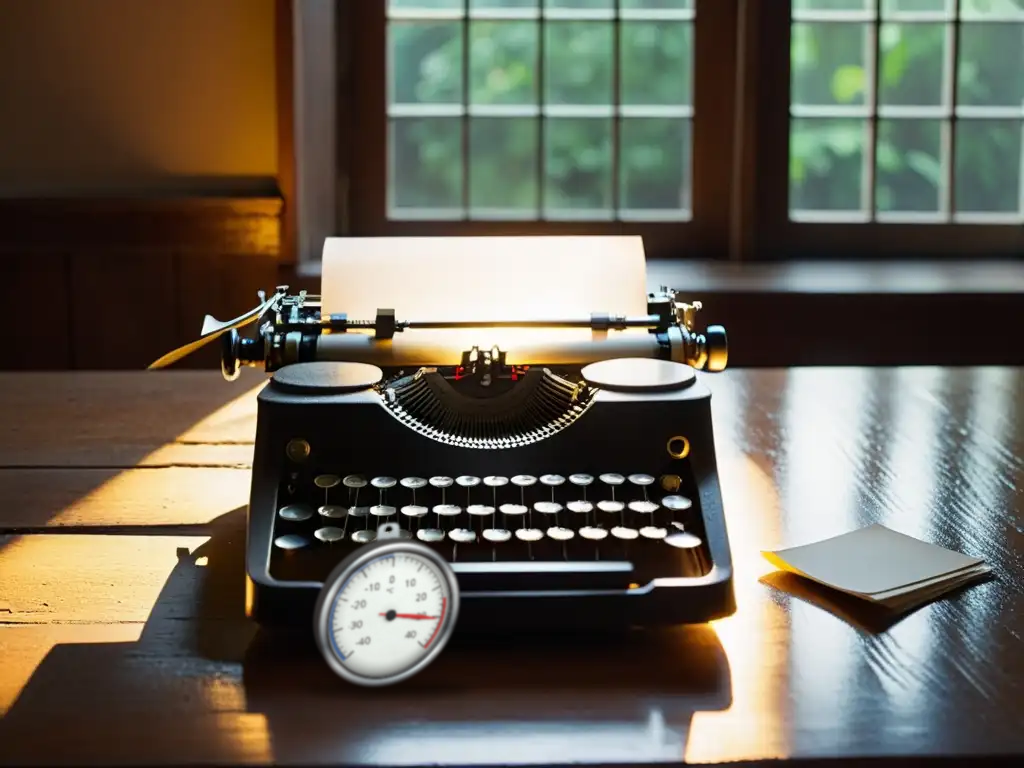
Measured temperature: 30 °C
